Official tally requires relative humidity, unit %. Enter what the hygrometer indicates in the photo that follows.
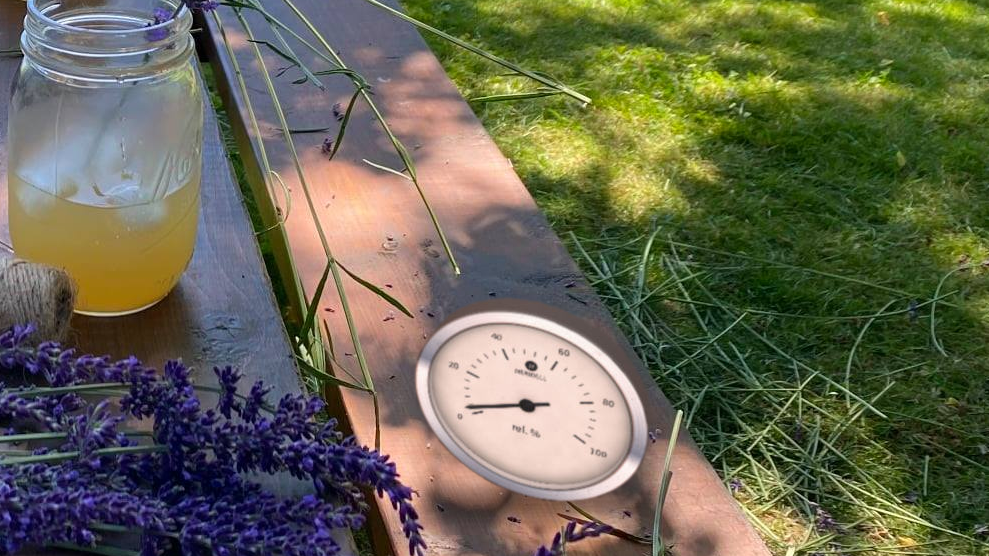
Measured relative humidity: 4 %
